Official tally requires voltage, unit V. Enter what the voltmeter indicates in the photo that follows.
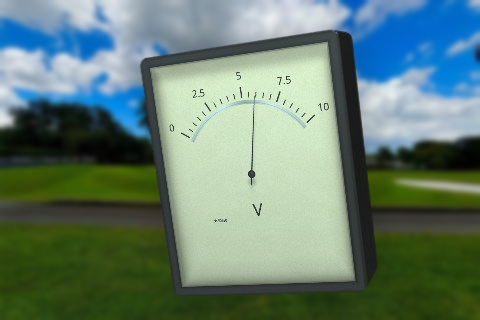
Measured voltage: 6 V
